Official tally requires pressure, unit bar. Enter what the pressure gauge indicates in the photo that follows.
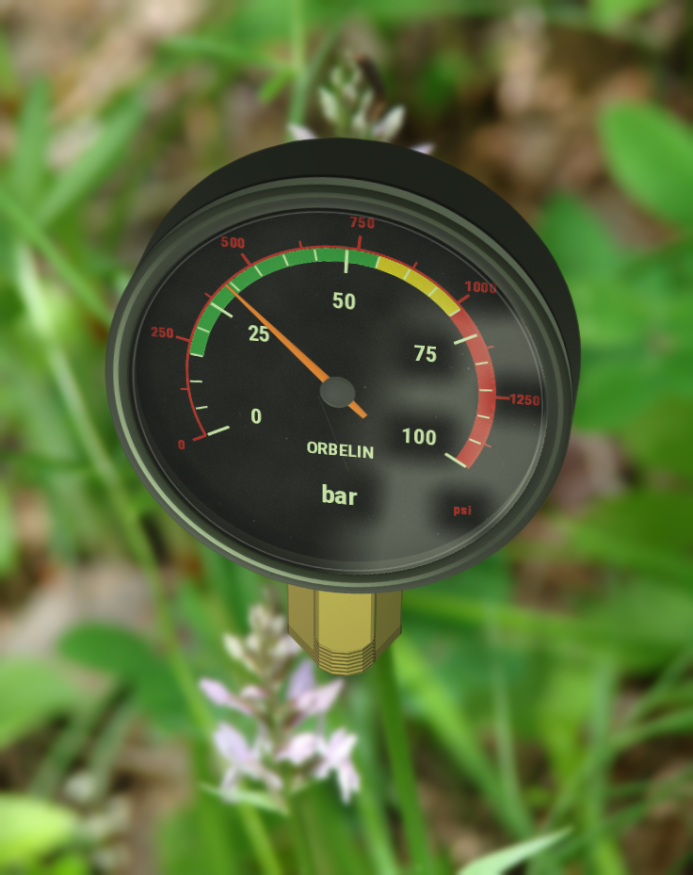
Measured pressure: 30 bar
